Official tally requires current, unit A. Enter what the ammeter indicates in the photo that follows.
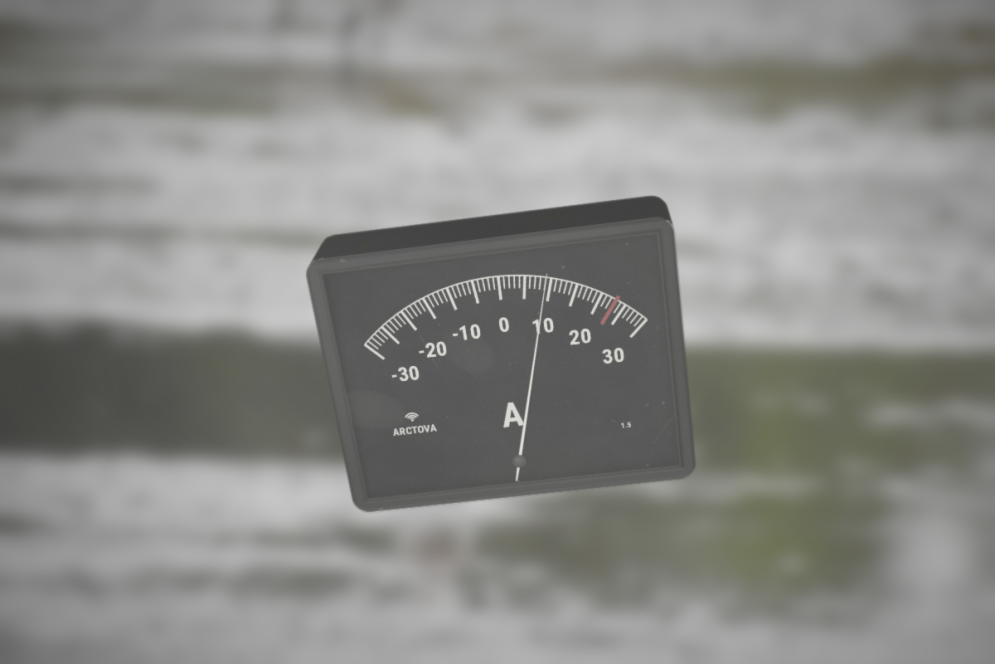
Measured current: 9 A
